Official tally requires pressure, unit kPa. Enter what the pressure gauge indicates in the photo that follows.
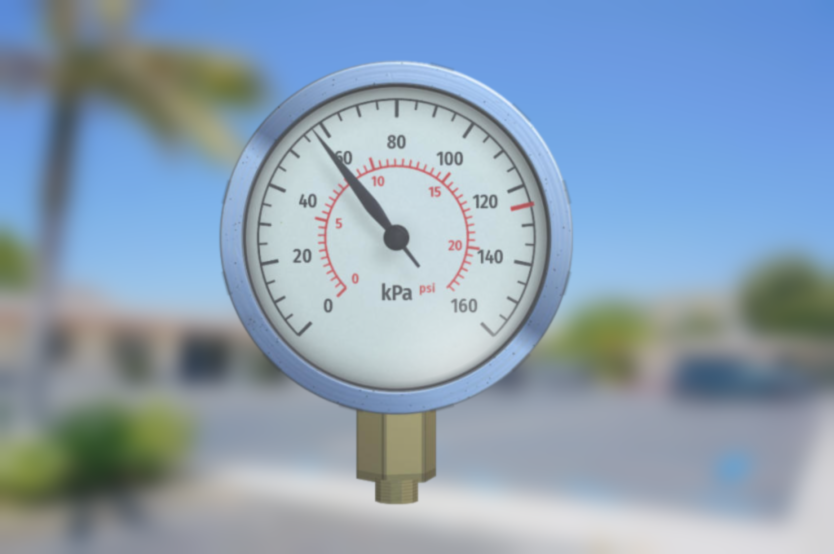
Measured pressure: 57.5 kPa
